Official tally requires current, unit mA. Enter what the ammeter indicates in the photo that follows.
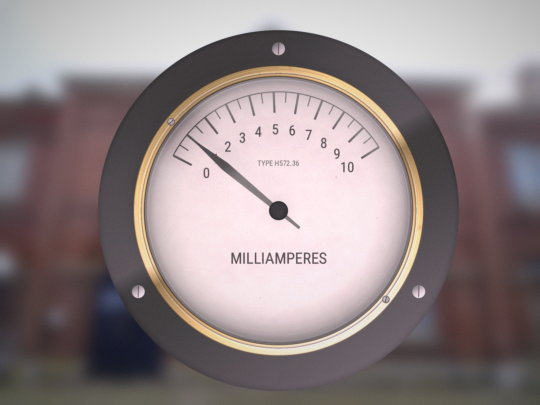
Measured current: 1 mA
